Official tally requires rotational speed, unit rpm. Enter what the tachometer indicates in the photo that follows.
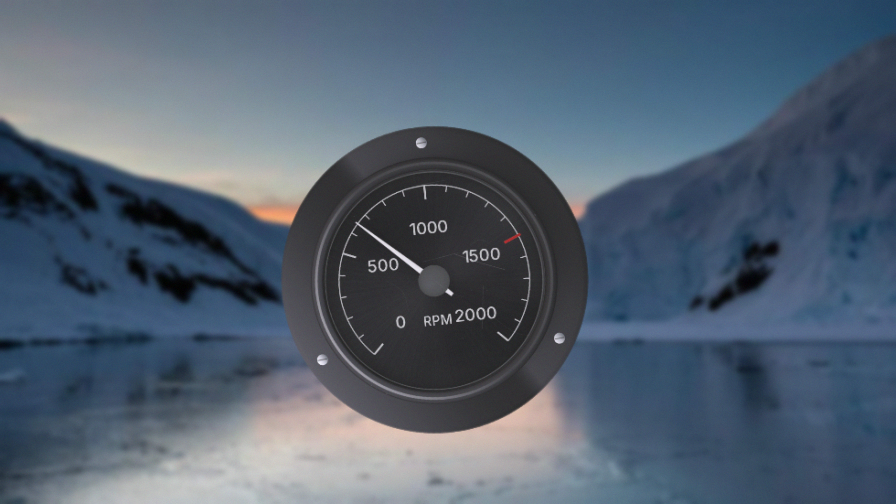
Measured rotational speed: 650 rpm
